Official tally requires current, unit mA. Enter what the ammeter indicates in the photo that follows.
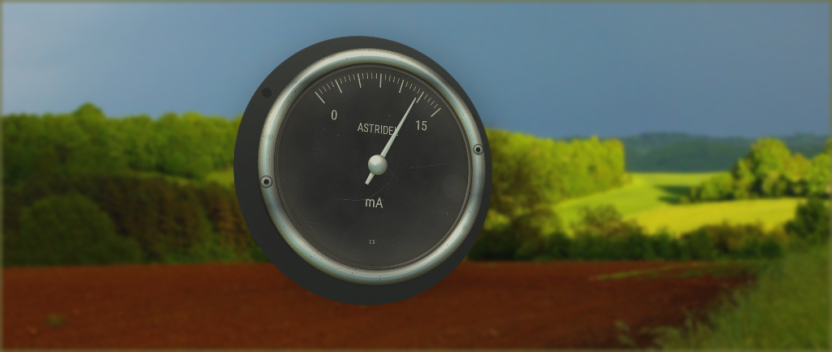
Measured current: 12 mA
